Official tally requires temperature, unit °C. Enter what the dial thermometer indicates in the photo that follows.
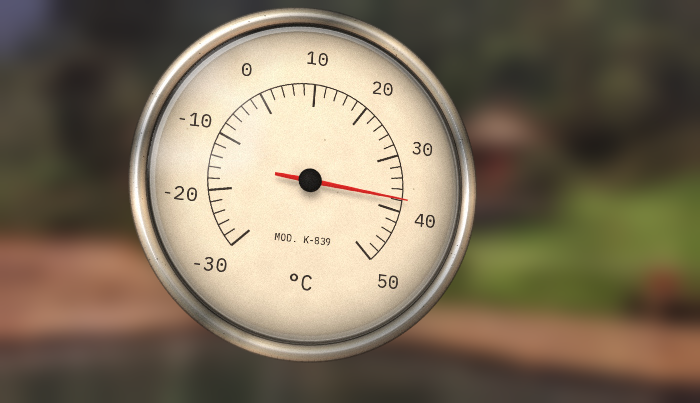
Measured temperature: 38 °C
